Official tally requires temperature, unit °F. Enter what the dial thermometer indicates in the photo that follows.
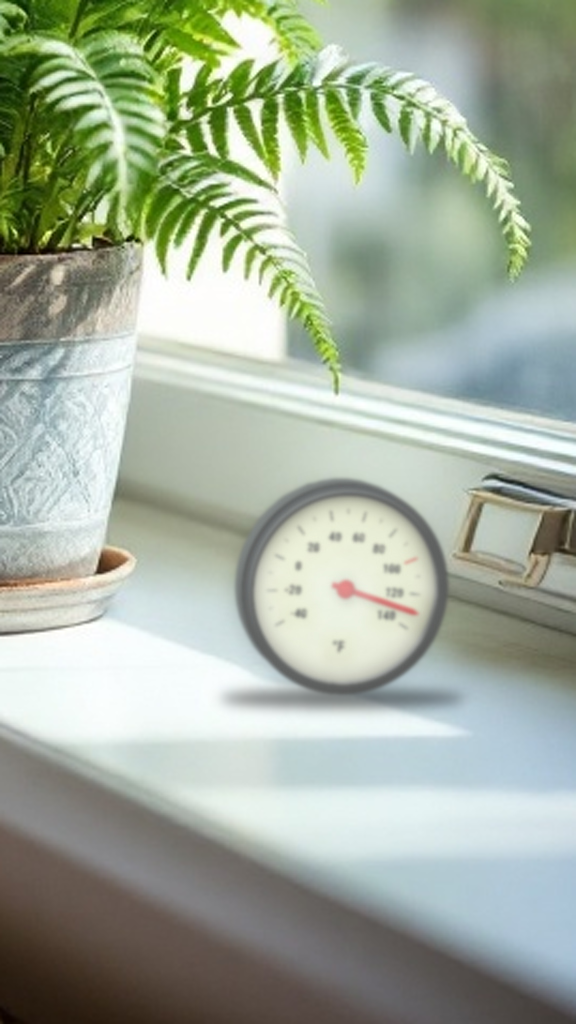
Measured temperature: 130 °F
